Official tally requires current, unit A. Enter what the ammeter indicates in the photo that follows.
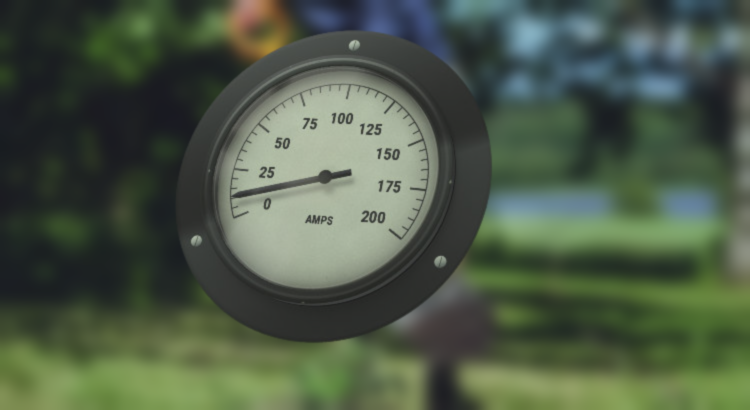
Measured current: 10 A
